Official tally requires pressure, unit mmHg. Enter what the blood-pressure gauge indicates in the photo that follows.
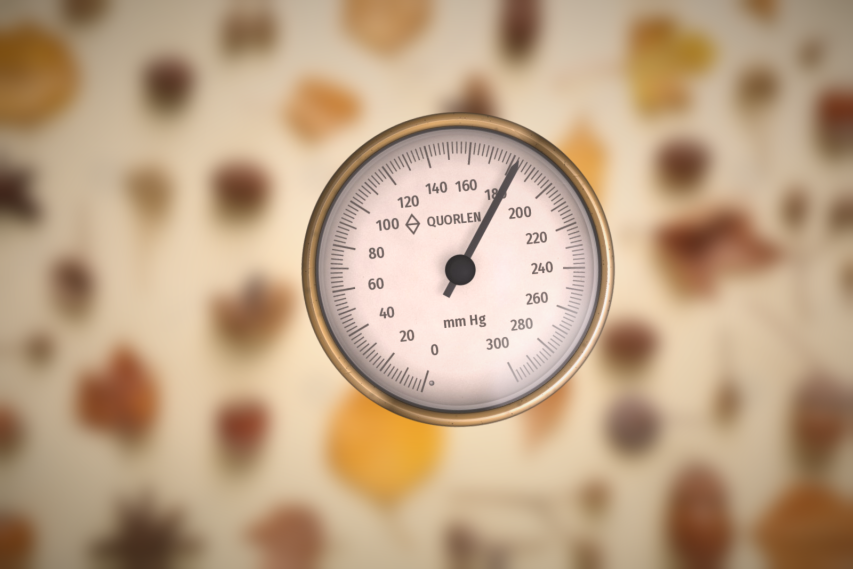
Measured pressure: 182 mmHg
